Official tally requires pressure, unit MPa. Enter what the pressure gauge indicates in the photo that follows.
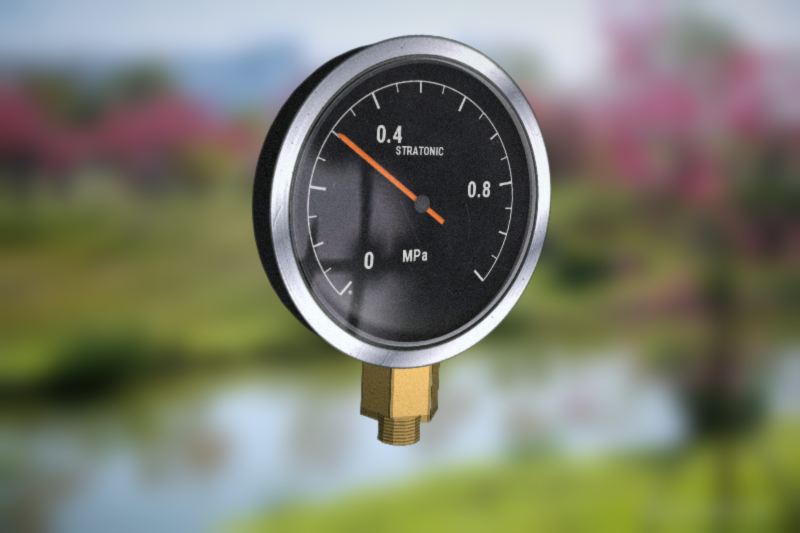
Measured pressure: 0.3 MPa
